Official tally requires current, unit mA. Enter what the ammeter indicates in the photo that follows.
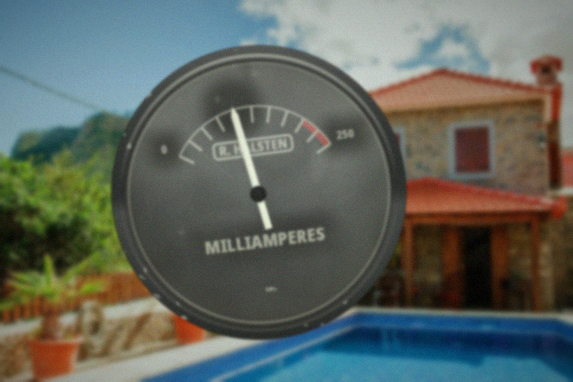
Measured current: 100 mA
